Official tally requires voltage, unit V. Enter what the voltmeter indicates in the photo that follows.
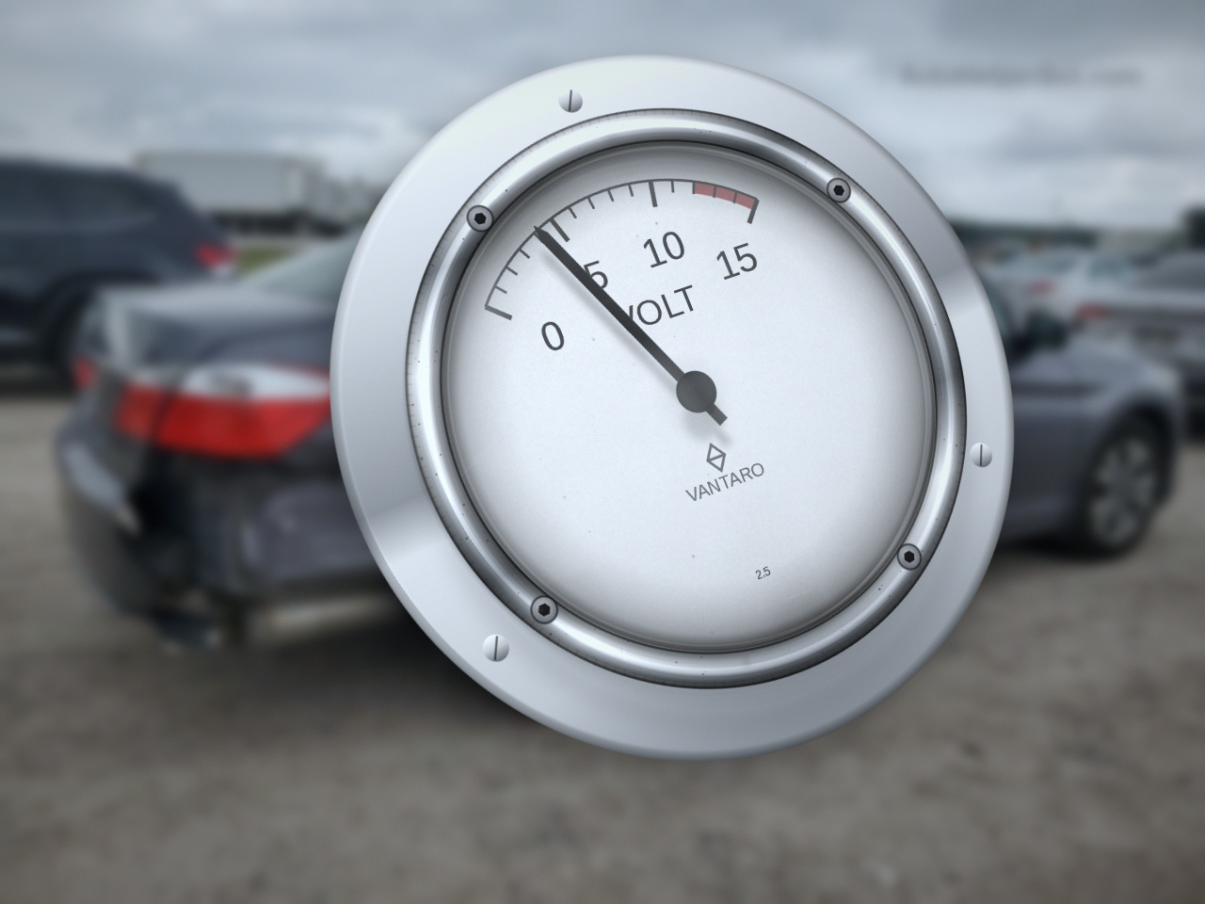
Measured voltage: 4 V
